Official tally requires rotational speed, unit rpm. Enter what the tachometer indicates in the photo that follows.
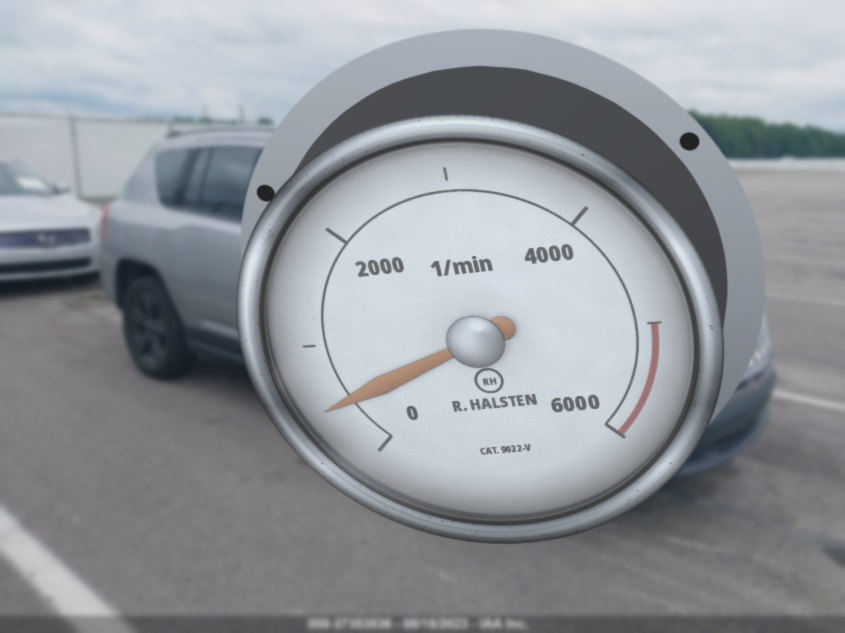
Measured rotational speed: 500 rpm
